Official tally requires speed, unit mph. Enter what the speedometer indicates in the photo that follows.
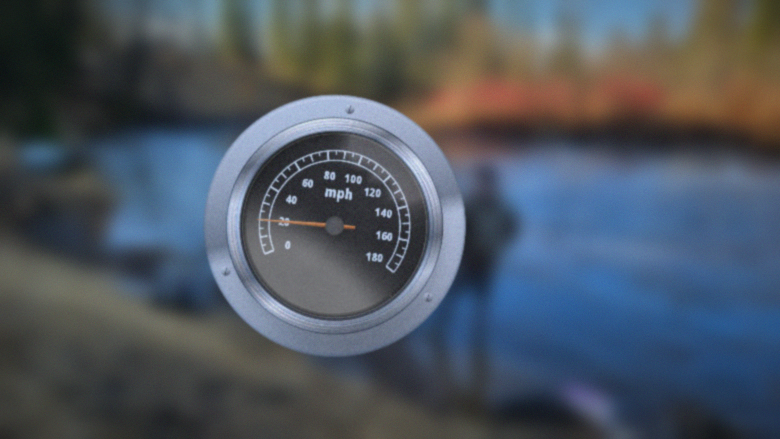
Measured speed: 20 mph
